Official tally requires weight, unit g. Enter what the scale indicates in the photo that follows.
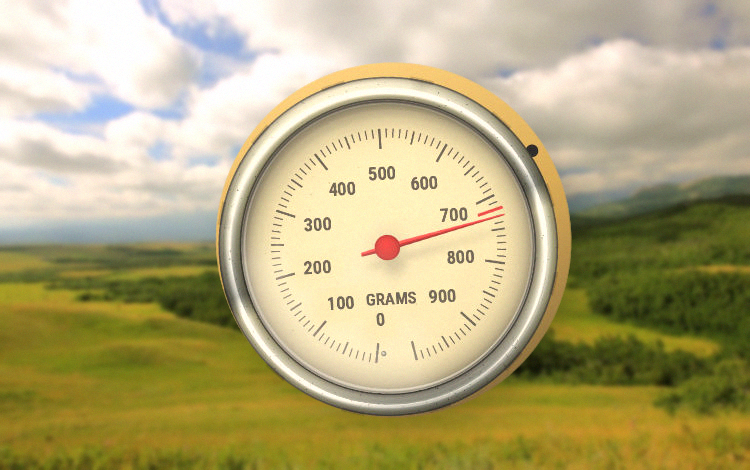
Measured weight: 730 g
